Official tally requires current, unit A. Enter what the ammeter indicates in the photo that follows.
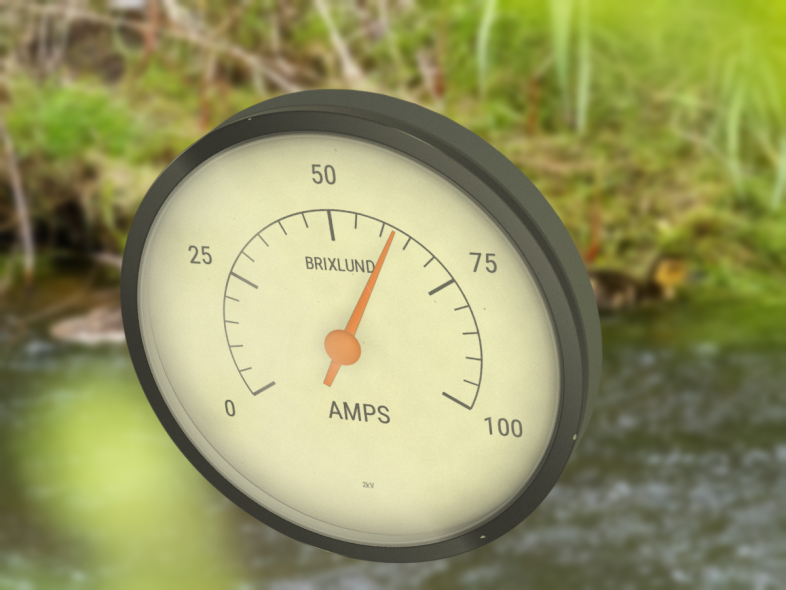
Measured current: 62.5 A
